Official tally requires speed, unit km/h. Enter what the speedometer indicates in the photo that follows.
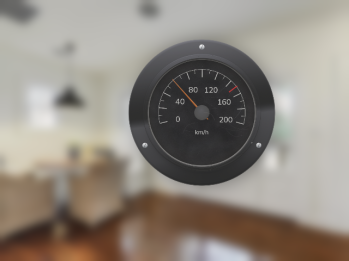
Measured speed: 60 km/h
